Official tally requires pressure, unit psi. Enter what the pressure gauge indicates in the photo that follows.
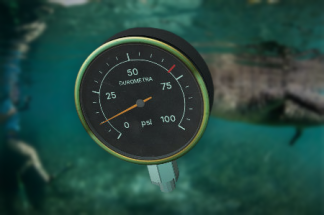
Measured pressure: 10 psi
